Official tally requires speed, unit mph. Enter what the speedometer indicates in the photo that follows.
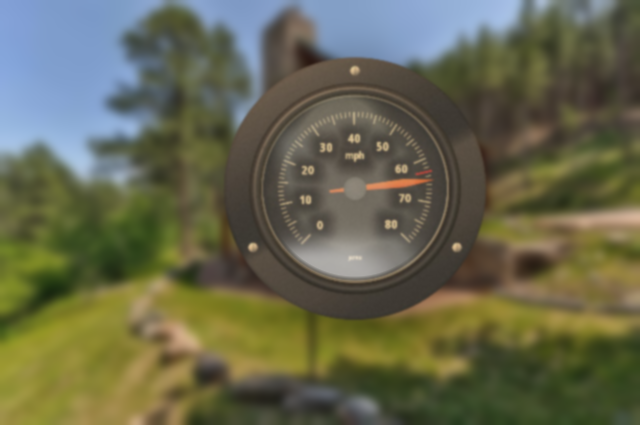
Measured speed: 65 mph
